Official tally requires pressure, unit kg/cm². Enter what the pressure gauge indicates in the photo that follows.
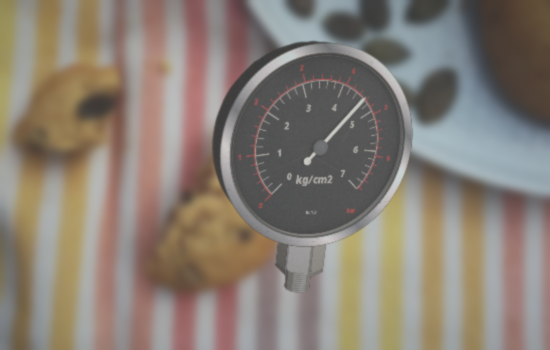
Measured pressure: 4.6 kg/cm²
